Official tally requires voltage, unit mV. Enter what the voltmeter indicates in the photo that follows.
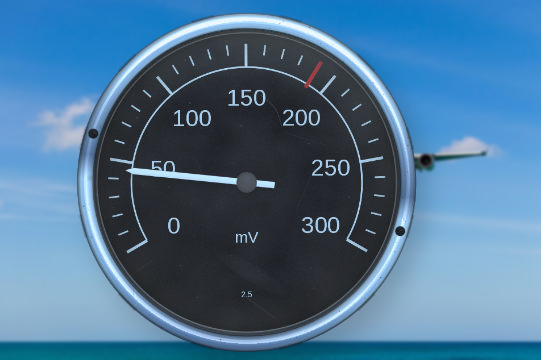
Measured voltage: 45 mV
